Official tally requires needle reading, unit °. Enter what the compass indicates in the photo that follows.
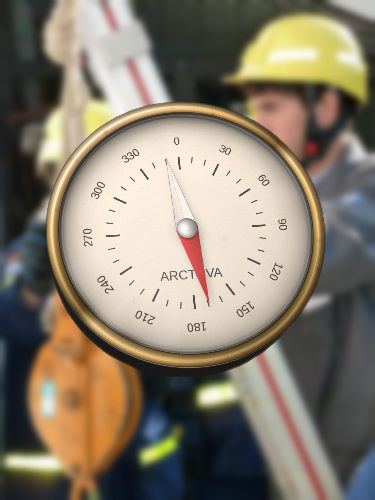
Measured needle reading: 170 °
